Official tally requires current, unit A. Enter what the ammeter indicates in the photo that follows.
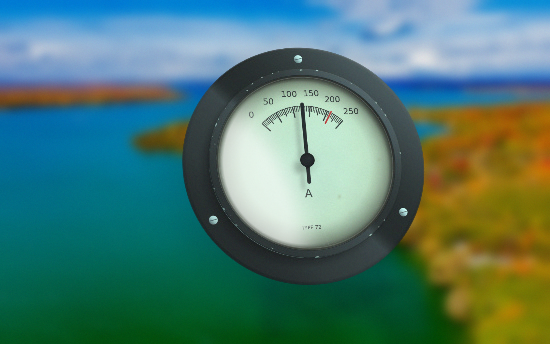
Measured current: 125 A
